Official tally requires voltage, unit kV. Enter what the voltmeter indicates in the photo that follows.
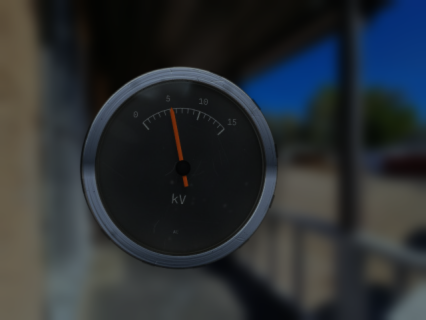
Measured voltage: 5 kV
